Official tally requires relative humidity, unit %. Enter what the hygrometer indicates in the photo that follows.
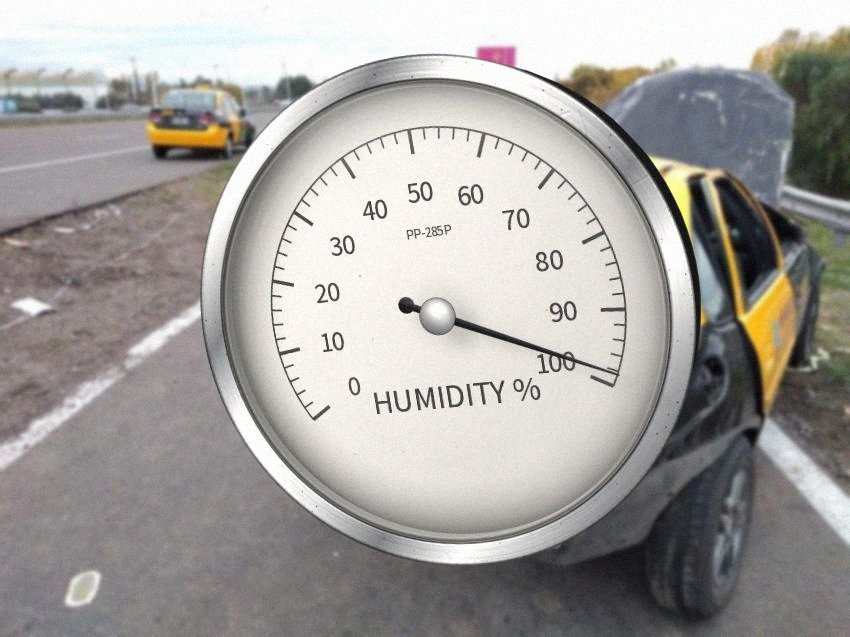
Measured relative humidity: 98 %
